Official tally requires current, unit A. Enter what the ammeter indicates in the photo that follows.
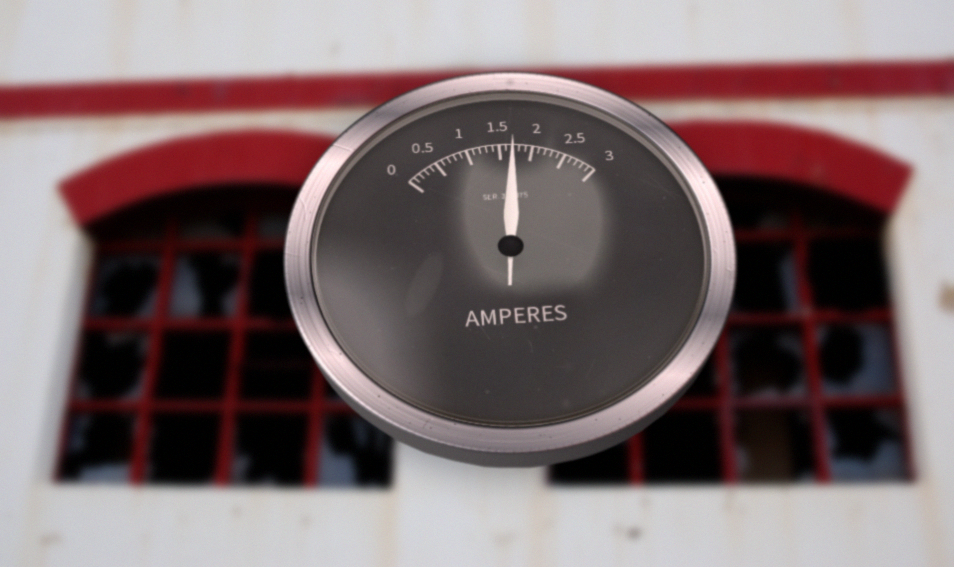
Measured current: 1.7 A
